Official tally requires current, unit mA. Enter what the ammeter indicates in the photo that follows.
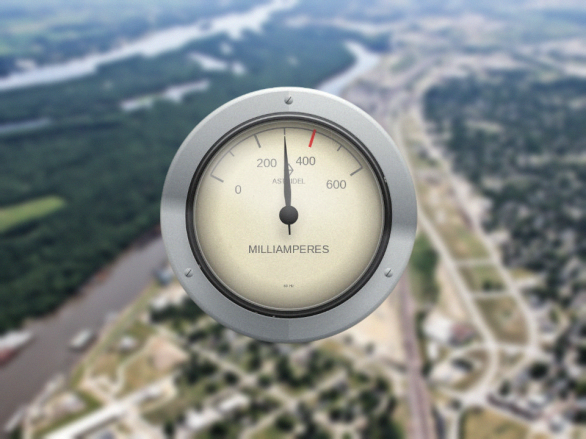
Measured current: 300 mA
